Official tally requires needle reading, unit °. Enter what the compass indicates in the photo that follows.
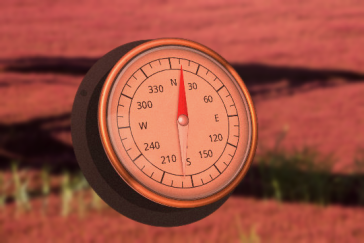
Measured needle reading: 10 °
